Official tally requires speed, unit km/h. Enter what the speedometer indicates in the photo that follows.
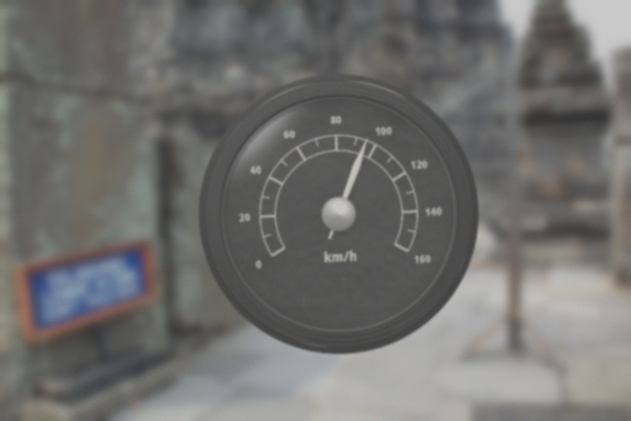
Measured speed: 95 km/h
